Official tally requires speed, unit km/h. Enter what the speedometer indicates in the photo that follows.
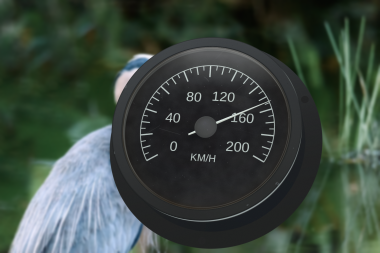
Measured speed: 155 km/h
